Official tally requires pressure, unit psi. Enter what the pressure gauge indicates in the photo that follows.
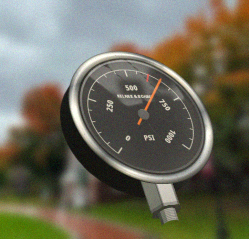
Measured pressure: 650 psi
